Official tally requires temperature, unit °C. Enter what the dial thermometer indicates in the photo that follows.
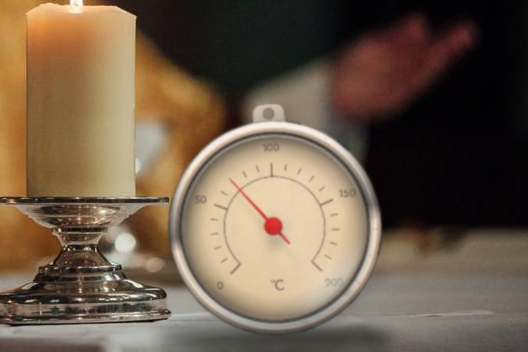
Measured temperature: 70 °C
